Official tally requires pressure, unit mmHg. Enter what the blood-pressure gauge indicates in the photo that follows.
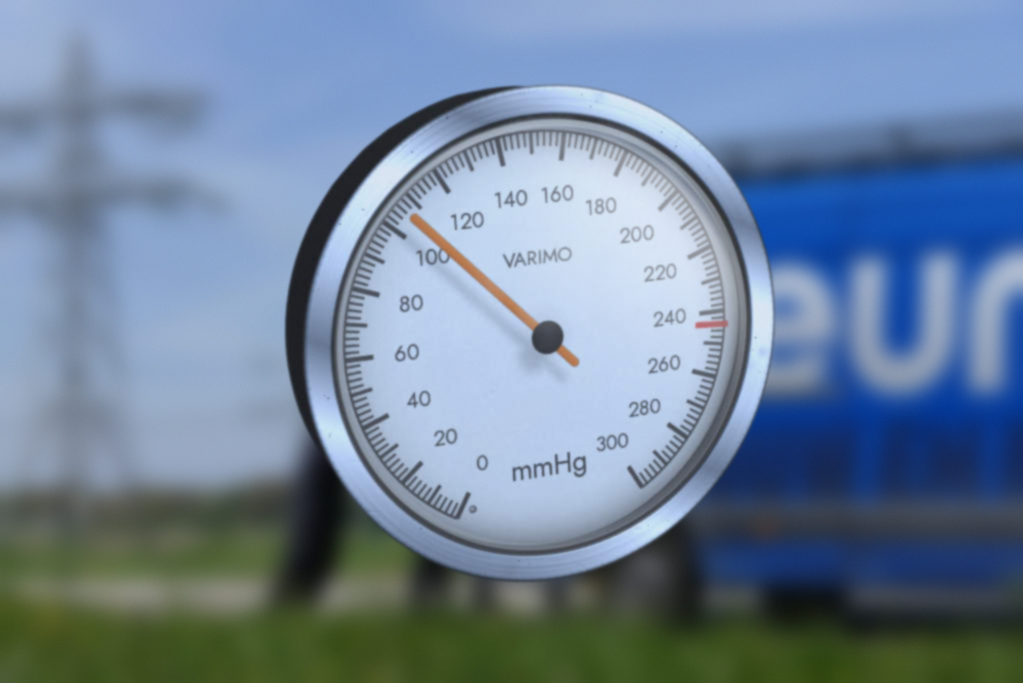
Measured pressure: 106 mmHg
